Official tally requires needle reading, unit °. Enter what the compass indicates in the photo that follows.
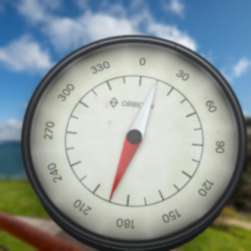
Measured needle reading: 195 °
